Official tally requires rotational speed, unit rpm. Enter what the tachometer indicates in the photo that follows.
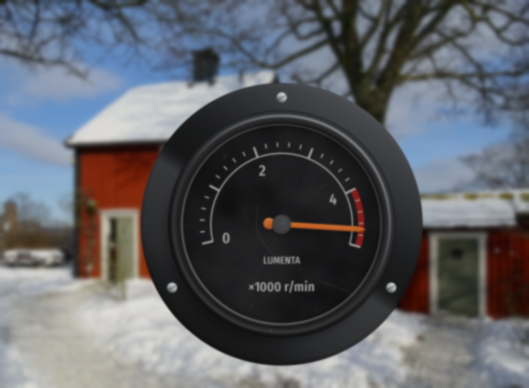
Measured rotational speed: 4700 rpm
